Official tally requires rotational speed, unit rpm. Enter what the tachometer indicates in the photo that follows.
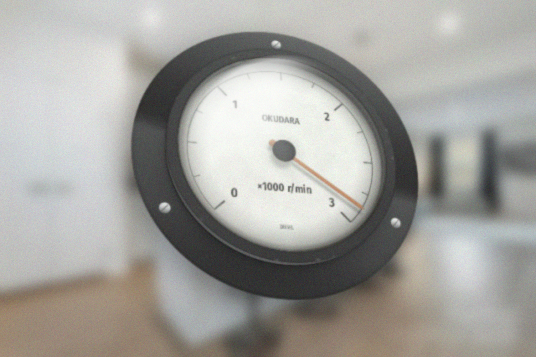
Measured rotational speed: 2875 rpm
